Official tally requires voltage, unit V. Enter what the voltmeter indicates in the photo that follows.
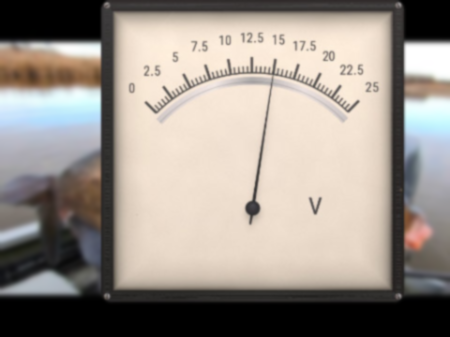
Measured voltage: 15 V
